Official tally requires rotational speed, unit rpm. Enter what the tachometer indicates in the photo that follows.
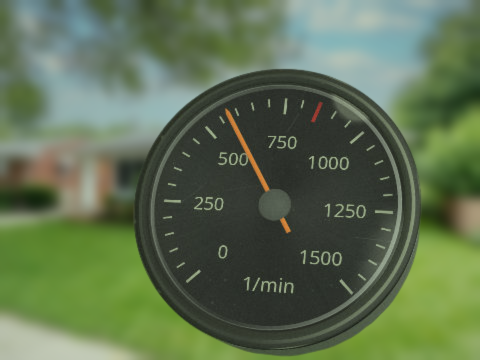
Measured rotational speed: 575 rpm
